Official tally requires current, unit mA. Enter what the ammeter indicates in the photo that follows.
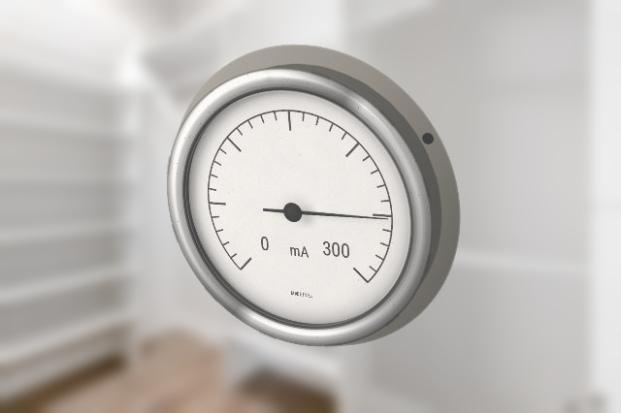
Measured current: 250 mA
